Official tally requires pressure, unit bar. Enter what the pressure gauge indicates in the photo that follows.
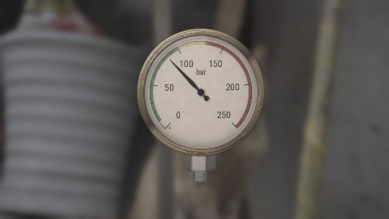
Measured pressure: 85 bar
